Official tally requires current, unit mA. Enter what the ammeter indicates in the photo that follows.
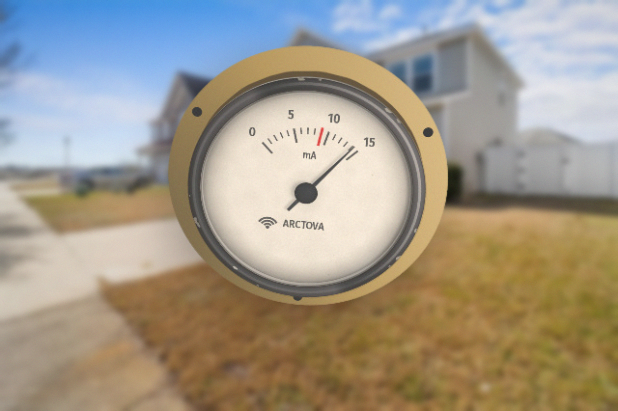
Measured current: 14 mA
